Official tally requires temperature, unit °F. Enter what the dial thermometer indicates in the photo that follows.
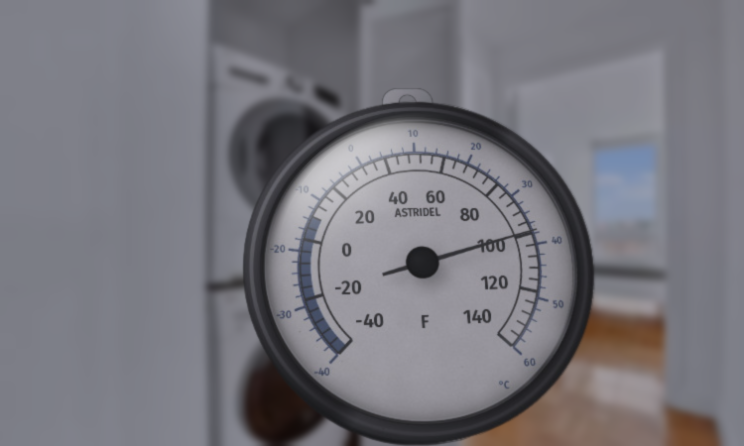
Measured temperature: 100 °F
